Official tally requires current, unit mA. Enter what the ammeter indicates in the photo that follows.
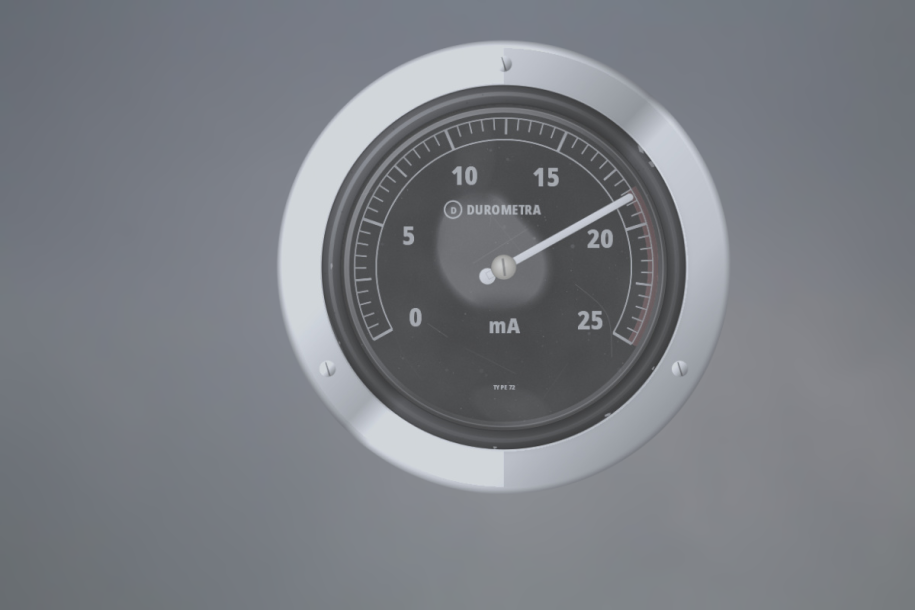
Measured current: 18.75 mA
